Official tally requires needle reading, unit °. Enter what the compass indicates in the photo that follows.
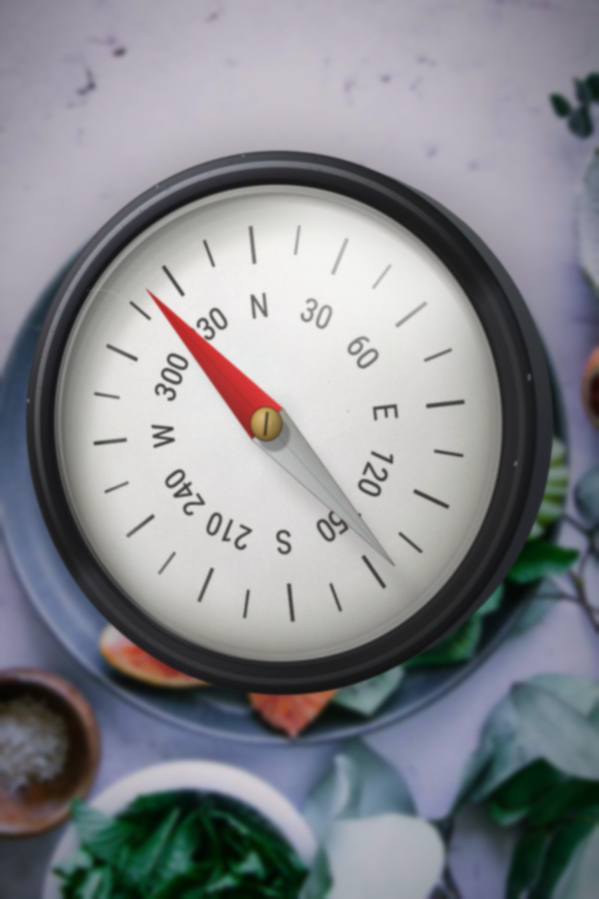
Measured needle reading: 322.5 °
